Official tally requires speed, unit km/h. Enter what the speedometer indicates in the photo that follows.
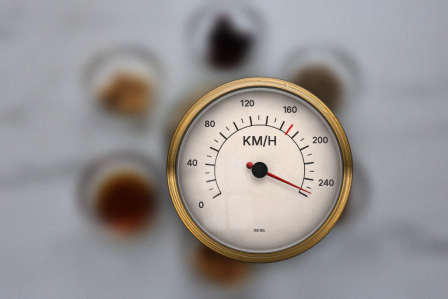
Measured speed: 255 km/h
